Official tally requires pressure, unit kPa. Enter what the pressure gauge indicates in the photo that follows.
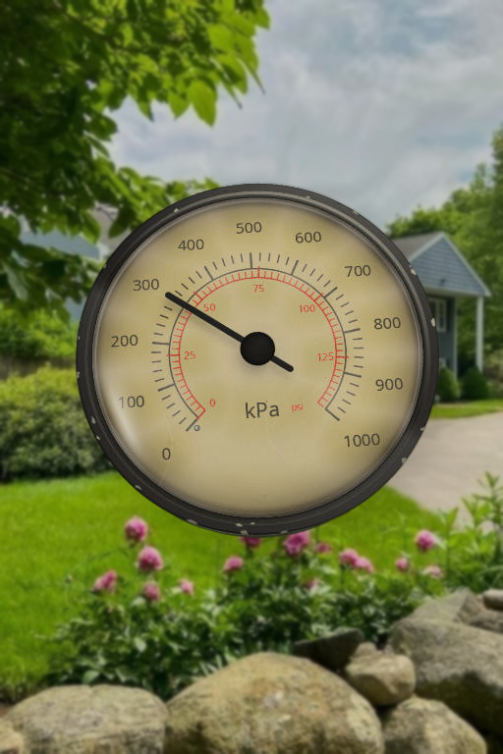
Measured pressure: 300 kPa
